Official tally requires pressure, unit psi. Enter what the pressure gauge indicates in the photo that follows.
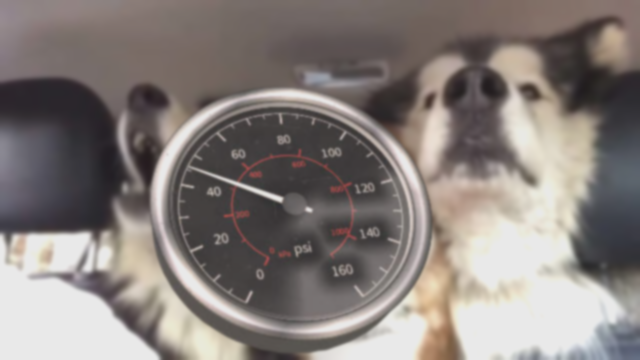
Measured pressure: 45 psi
